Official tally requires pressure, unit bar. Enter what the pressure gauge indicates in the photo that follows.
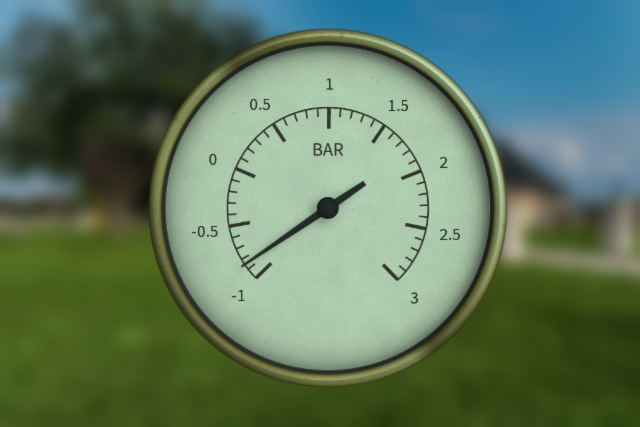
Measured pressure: -0.85 bar
